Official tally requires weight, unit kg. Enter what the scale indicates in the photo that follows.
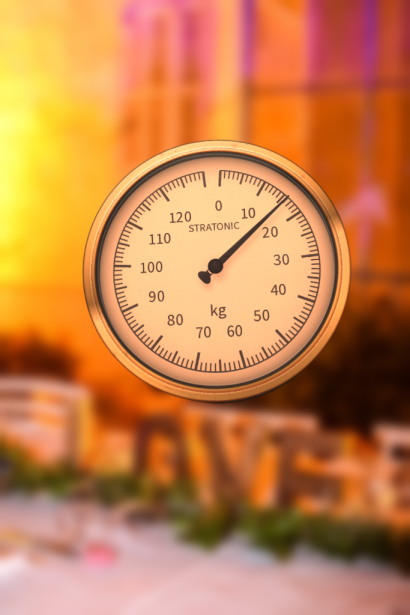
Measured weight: 16 kg
